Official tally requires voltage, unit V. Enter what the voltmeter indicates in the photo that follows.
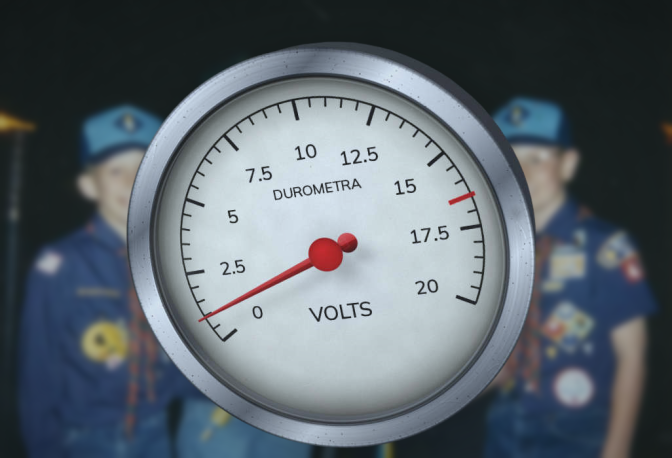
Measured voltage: 1 V
